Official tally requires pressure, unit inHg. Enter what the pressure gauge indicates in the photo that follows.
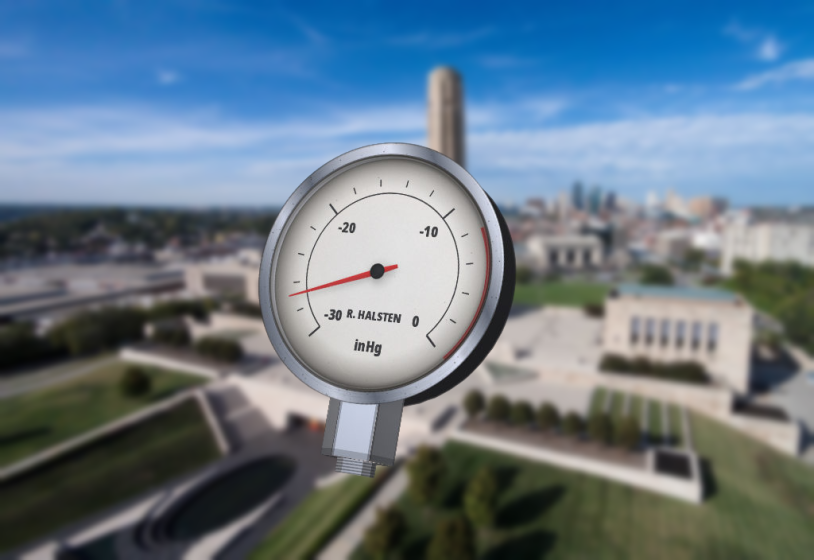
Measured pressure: -27 inHg
